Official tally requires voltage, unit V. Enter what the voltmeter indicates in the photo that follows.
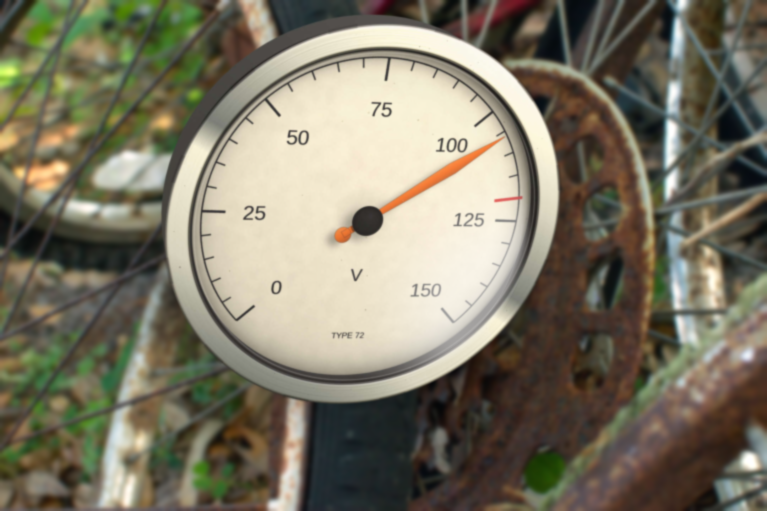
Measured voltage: 105 V
